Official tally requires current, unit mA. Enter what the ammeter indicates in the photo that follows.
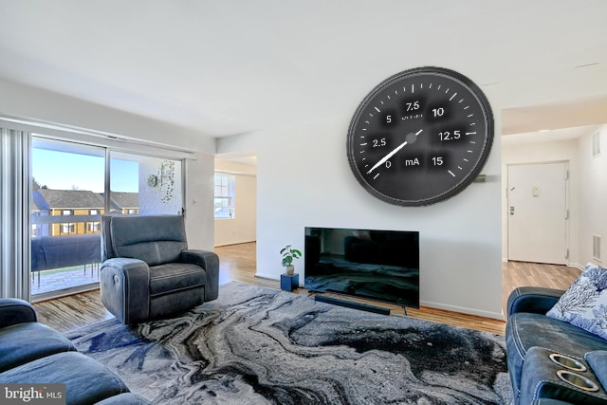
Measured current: 0.5 mA
